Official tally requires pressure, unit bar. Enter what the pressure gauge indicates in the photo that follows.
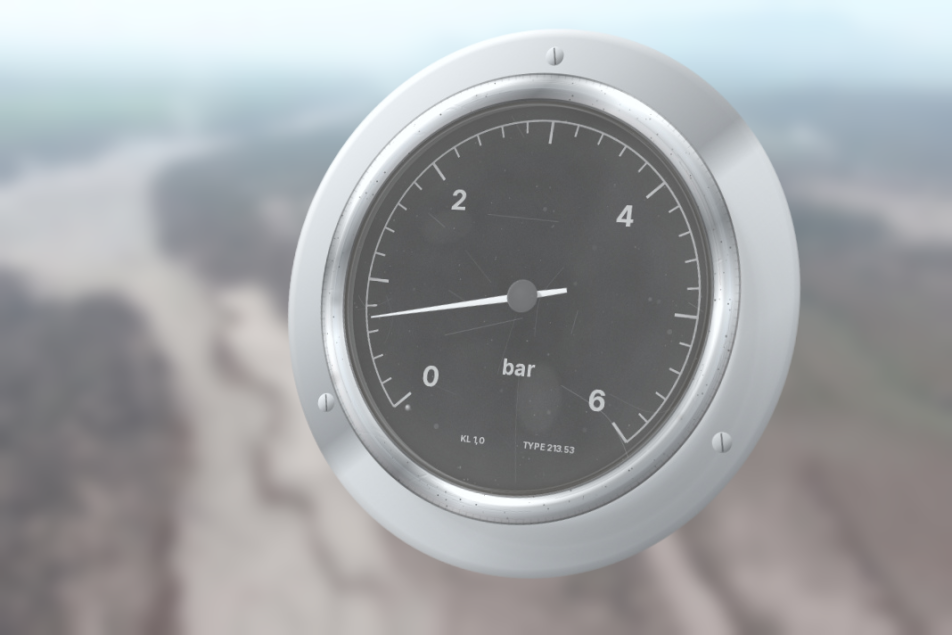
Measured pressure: 0.7 bar
